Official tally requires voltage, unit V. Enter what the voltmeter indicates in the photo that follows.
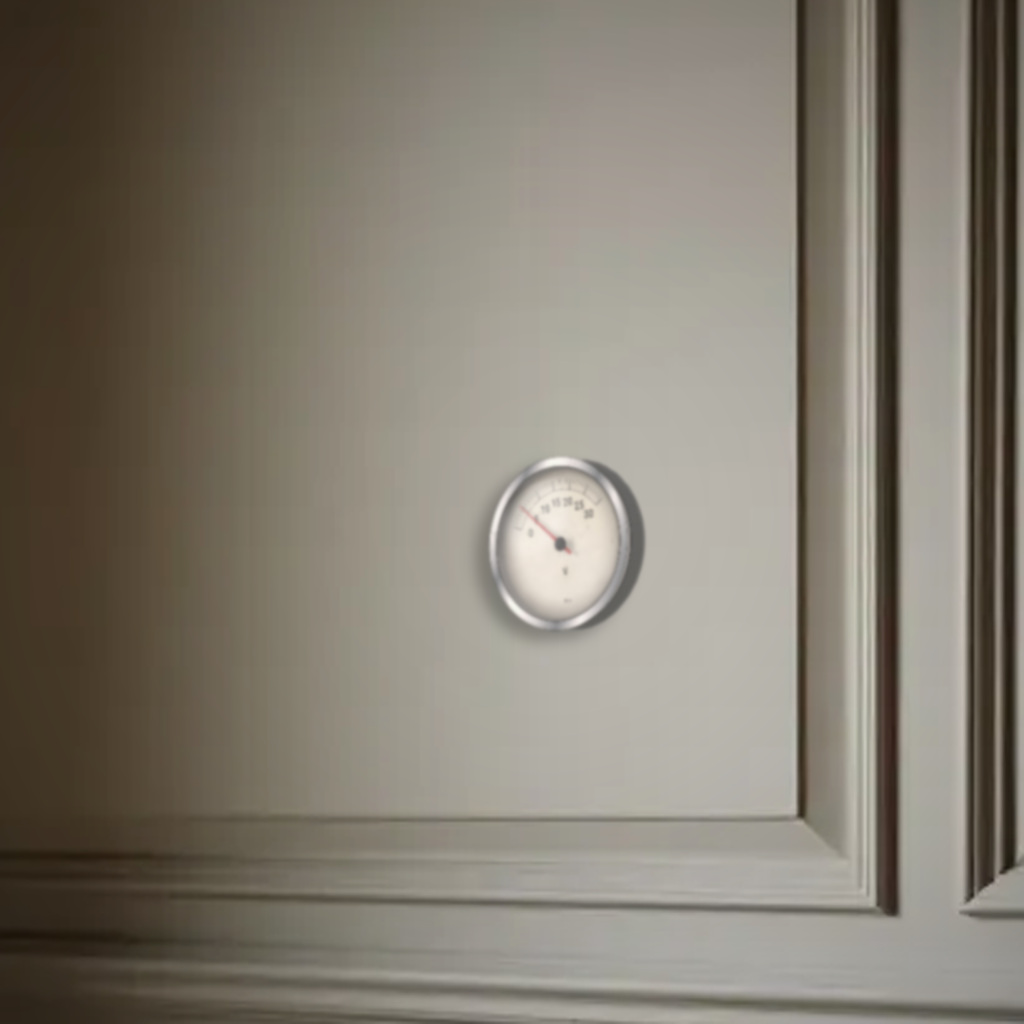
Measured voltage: 5 V
